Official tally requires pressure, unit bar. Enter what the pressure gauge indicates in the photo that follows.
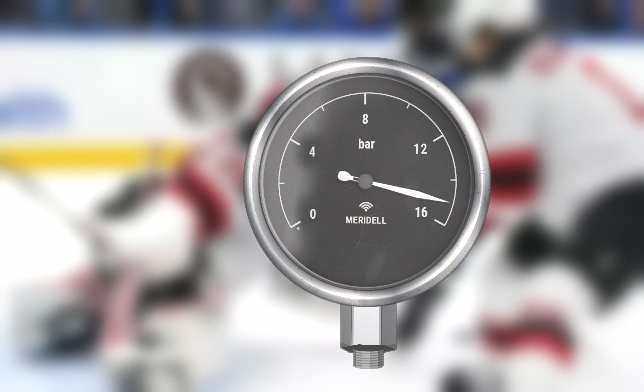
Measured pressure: 15 bar
